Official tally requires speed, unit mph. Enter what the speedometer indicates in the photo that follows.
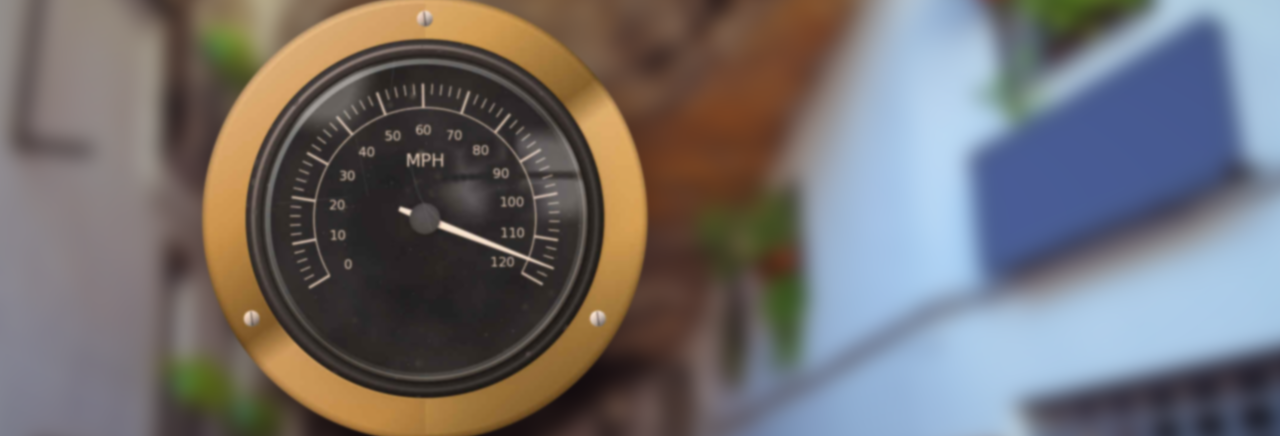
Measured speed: 116 mph
